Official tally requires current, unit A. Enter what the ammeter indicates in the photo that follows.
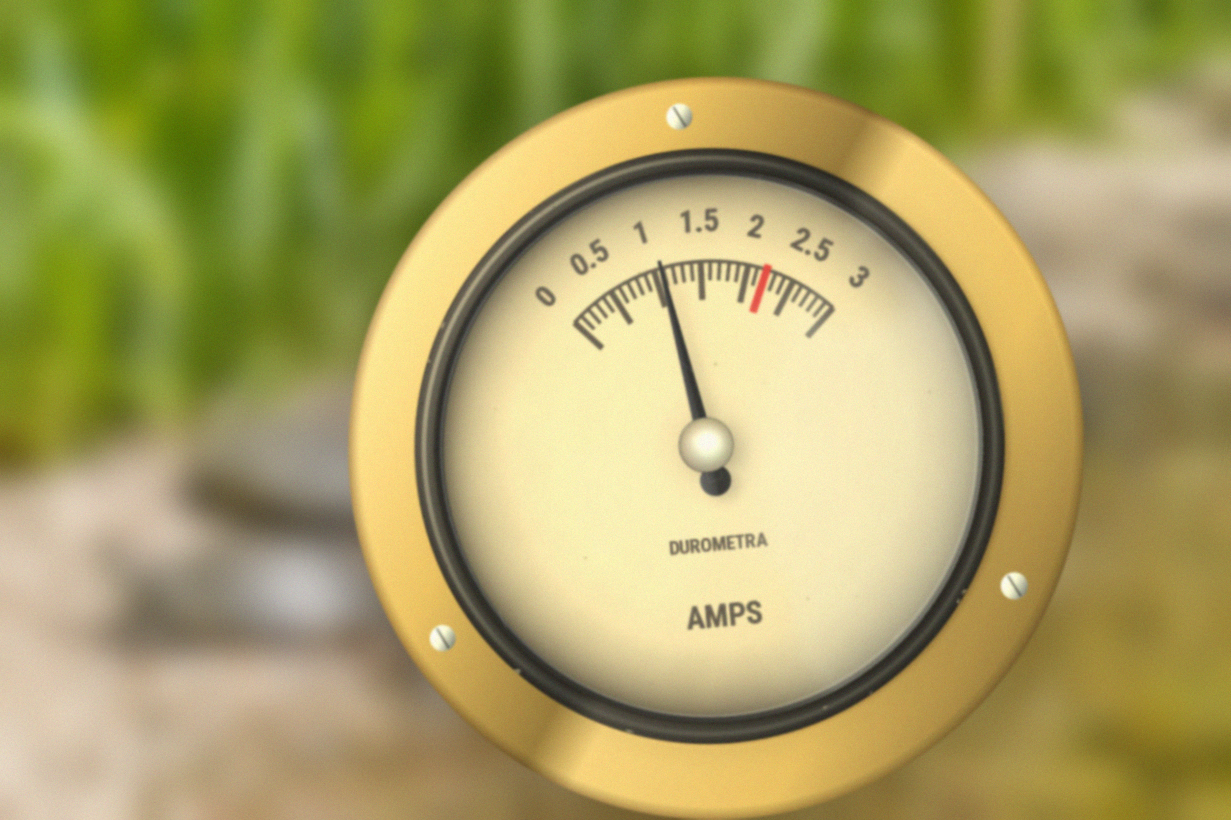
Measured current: 1.1 A
